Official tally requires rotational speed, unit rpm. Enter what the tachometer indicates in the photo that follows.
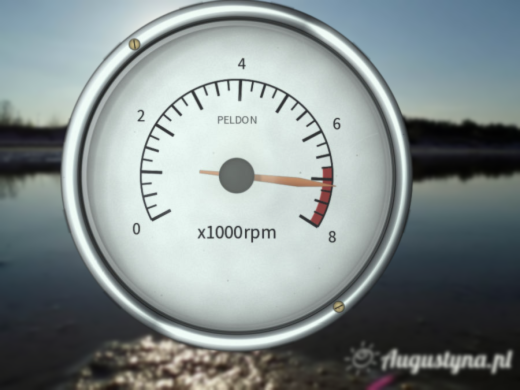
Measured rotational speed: 7125 rpm
